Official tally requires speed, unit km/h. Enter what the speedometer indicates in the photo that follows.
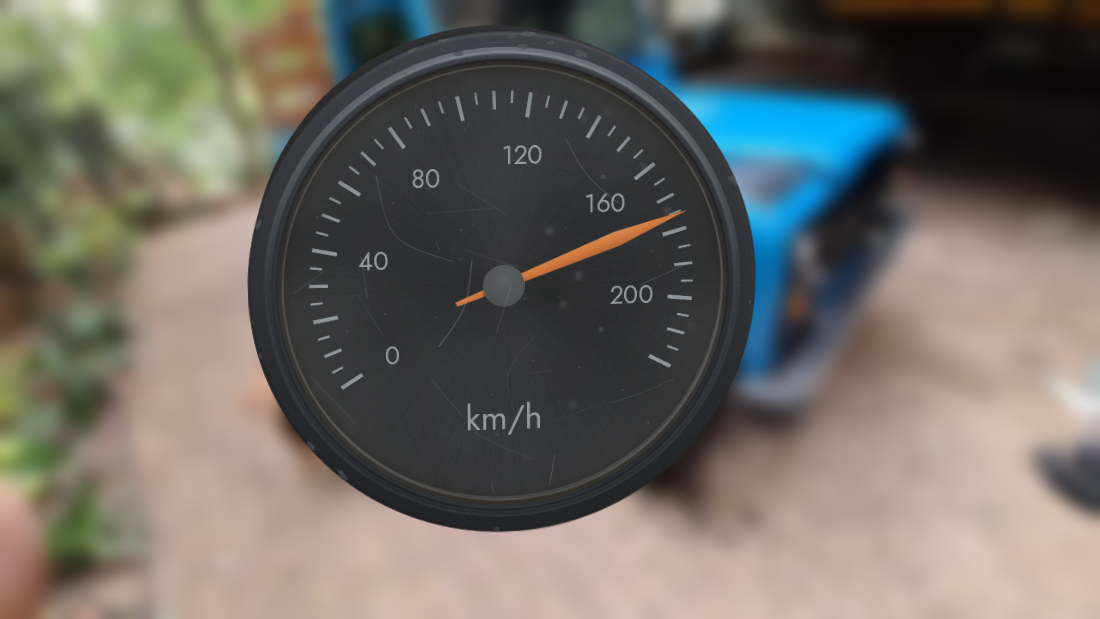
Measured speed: 175 km/h
